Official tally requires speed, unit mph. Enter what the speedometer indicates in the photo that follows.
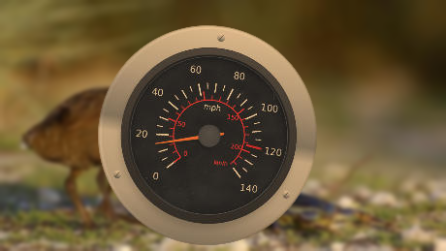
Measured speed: 15 mph
